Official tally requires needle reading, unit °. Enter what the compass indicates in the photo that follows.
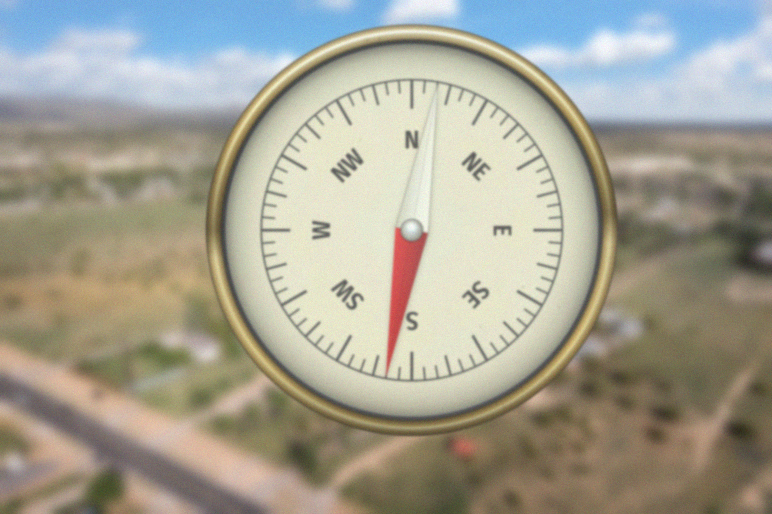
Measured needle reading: 190 °
